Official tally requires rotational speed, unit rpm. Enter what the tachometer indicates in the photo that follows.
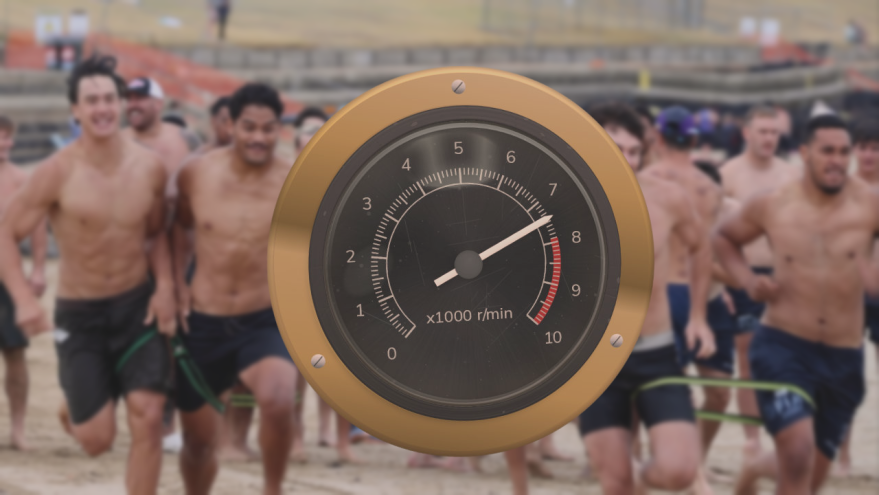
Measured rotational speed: 7400 rpm
